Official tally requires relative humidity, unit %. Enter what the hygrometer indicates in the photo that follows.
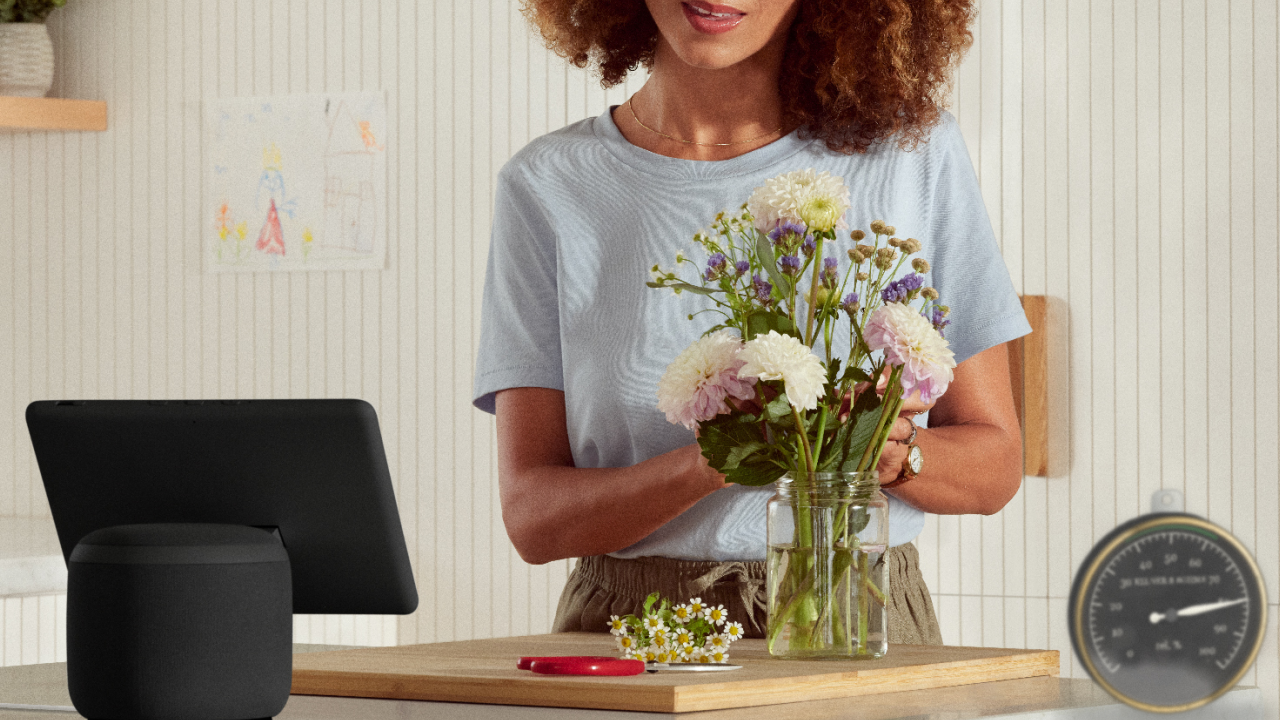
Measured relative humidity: 80 %
